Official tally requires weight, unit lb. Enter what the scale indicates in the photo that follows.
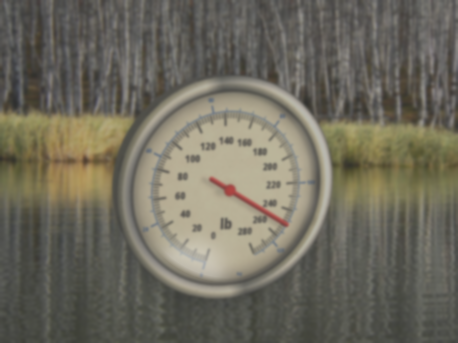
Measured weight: 250 lb
